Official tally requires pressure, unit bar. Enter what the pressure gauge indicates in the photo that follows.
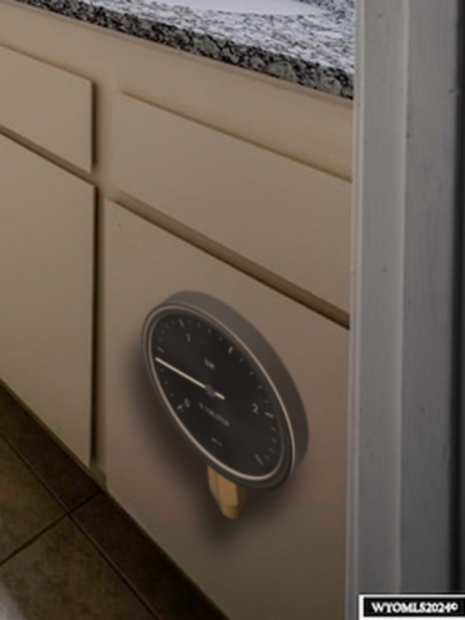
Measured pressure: 0.4 bar
